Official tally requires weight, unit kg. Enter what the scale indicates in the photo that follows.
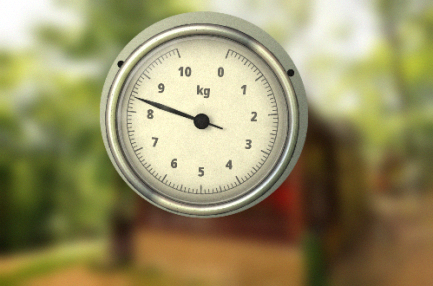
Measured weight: 8.4 kg
